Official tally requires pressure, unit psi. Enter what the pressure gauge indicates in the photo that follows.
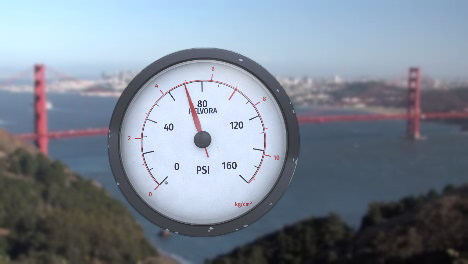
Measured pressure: 70 psi
